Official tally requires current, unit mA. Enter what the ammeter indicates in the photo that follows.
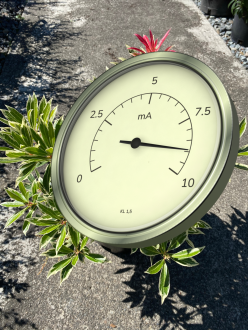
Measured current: 9 mA
